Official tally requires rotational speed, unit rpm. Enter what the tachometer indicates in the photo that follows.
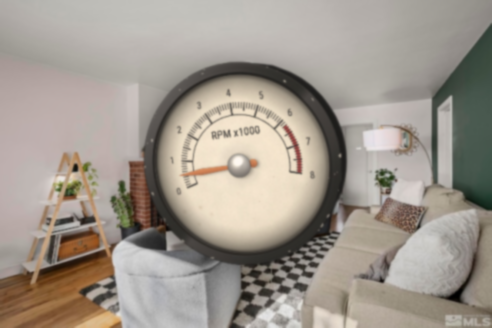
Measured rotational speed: 500 rpm
